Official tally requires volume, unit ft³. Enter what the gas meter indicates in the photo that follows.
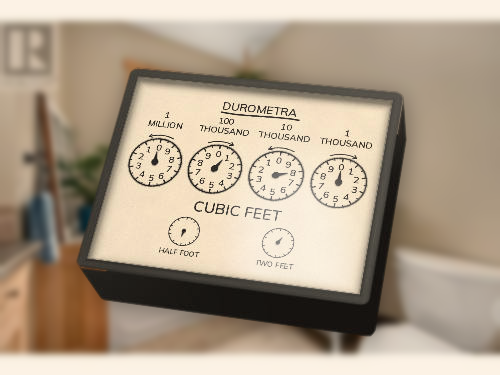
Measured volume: 8000 ft³
